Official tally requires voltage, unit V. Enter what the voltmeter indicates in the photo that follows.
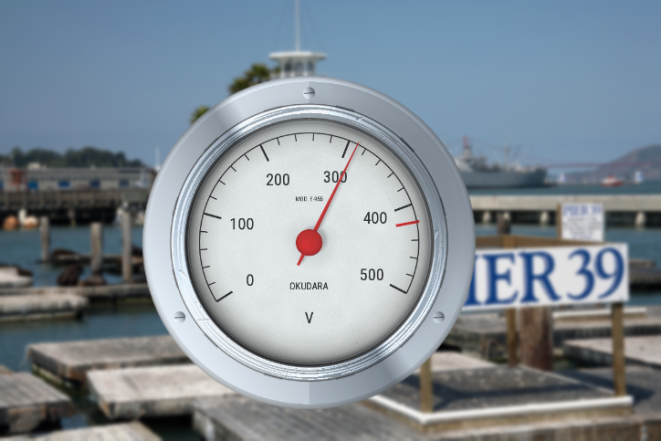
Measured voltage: 310 V
